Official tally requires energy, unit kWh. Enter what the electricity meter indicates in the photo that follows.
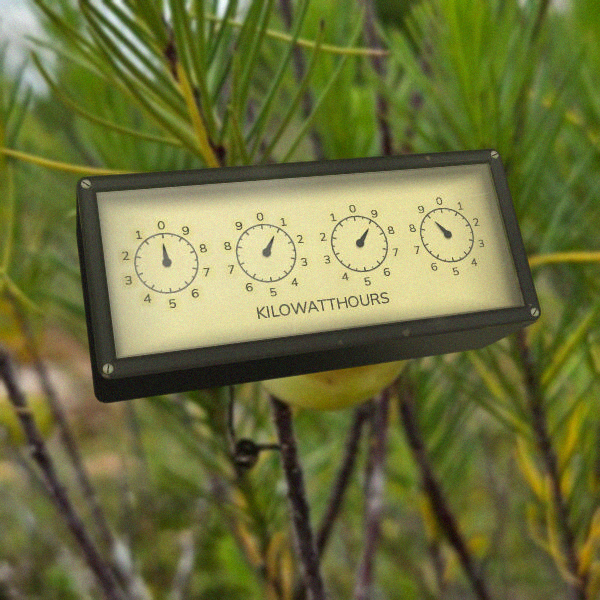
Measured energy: 89 kWh
